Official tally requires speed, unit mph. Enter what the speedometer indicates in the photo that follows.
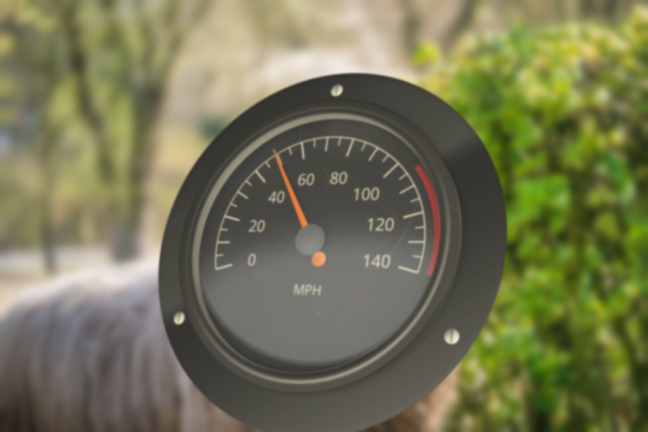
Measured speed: 50 mph
